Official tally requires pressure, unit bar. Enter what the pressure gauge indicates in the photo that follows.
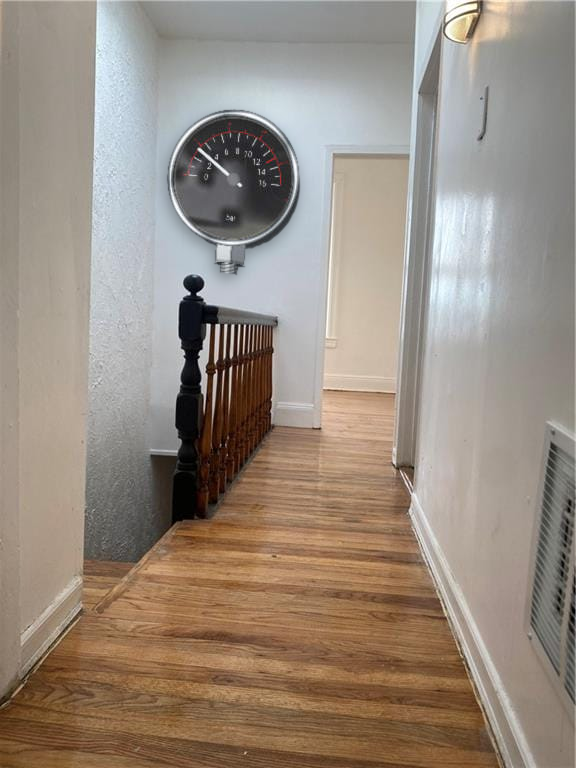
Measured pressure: 3 bar
